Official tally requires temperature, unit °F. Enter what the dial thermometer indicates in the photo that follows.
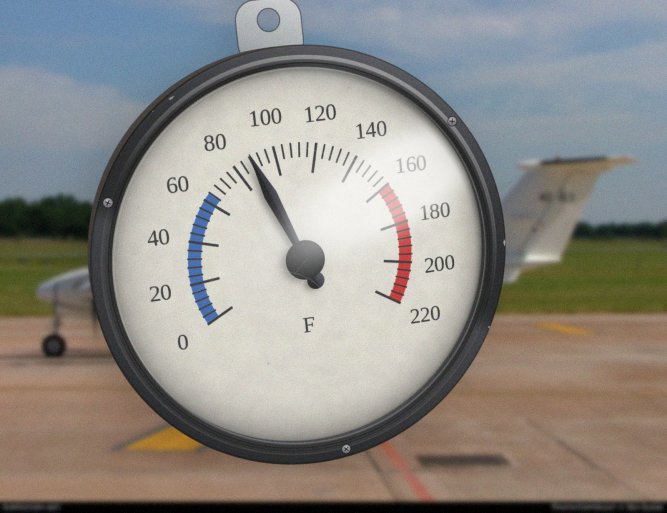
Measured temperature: 88 °F
